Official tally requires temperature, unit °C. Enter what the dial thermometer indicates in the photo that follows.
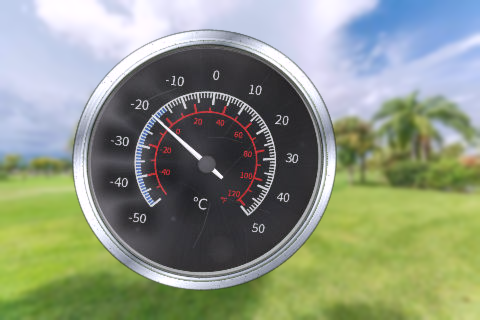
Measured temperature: -20 °C
